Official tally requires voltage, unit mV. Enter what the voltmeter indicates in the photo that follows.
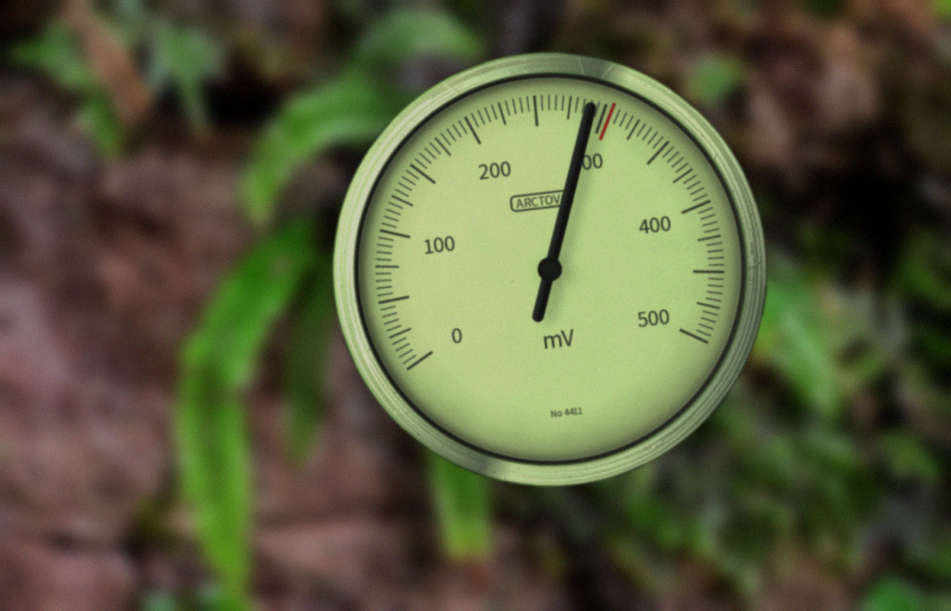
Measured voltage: 290 mV
